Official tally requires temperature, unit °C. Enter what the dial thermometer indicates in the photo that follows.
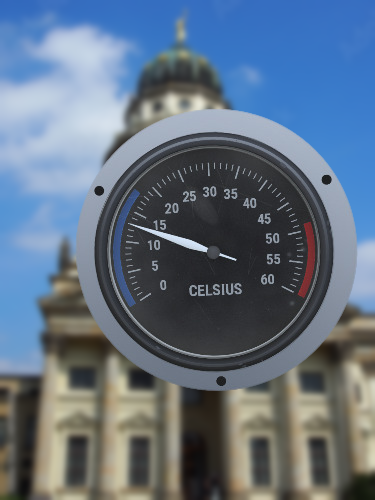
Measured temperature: 13 °C
